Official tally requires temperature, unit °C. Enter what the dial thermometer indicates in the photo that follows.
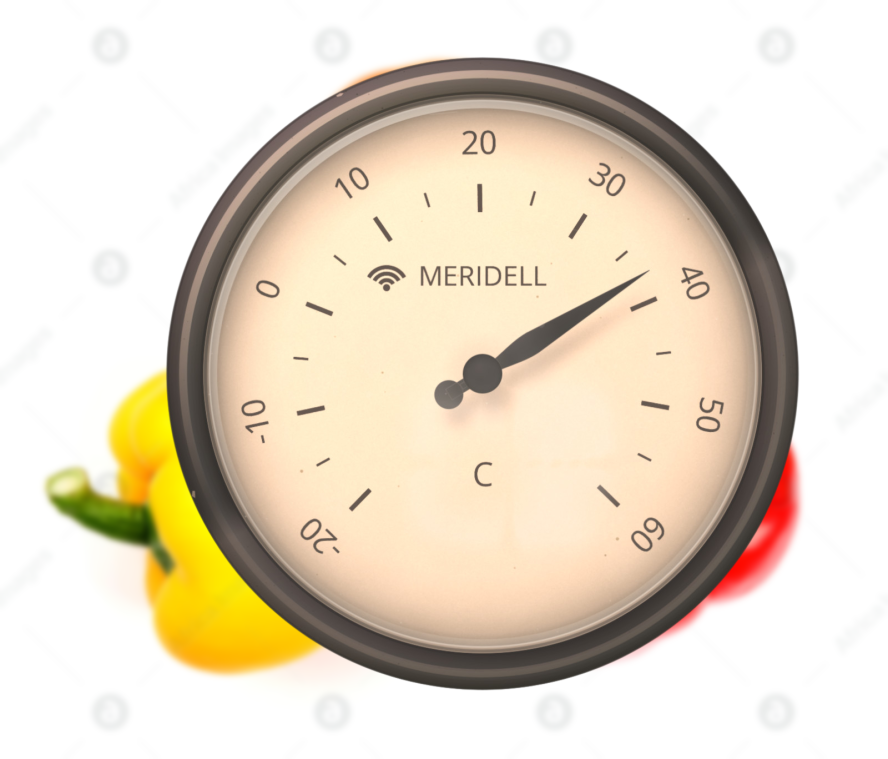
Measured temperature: 37.5 °C
